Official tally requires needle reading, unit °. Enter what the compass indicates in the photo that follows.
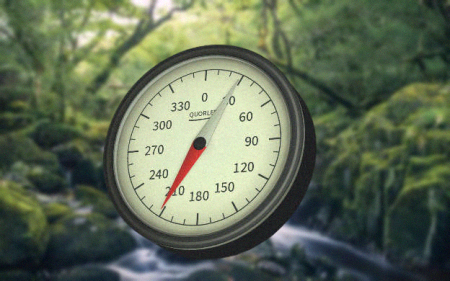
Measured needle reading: 210 °
